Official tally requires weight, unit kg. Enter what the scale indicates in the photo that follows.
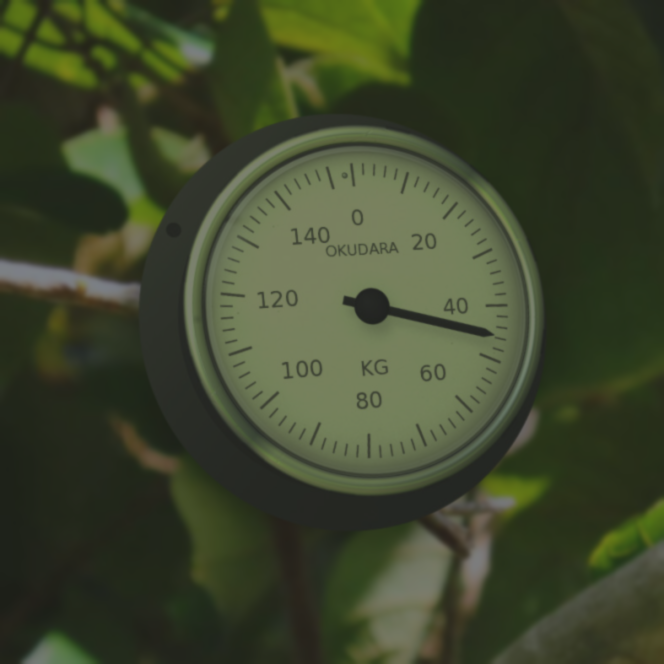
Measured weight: 46 kg
